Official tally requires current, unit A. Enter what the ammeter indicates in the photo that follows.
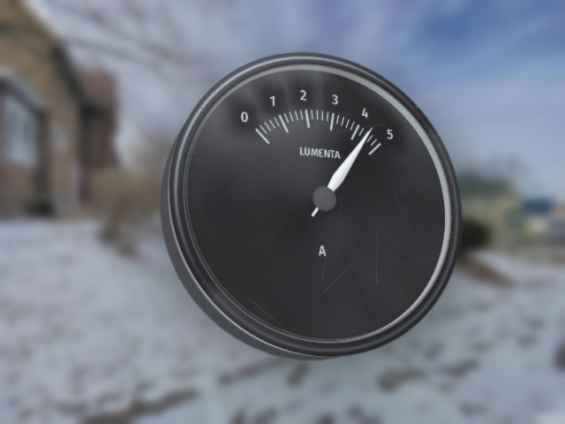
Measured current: 4.4 A
